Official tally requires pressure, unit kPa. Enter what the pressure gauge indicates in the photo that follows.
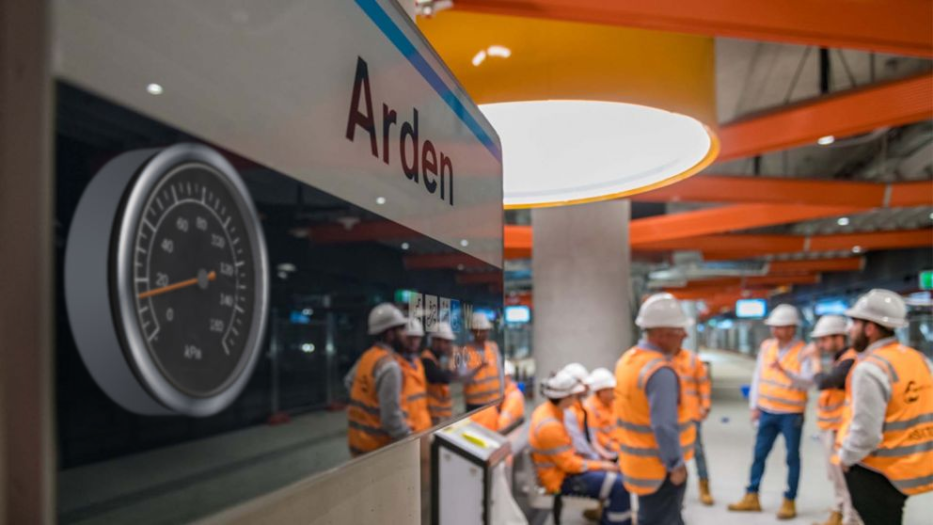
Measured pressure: 15 kPa
